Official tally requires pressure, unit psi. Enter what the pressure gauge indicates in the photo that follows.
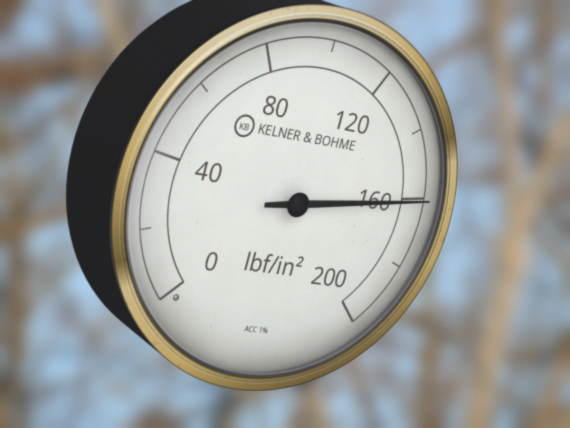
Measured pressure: 160 psi
